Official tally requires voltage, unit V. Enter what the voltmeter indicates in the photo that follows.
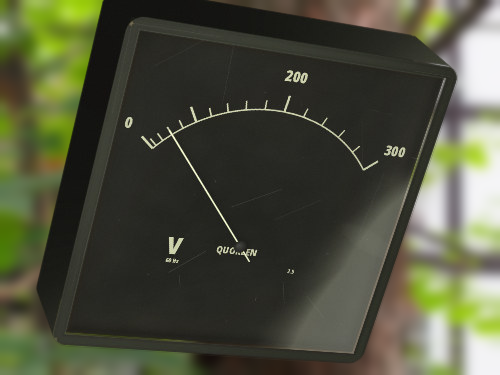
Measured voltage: 60 V
